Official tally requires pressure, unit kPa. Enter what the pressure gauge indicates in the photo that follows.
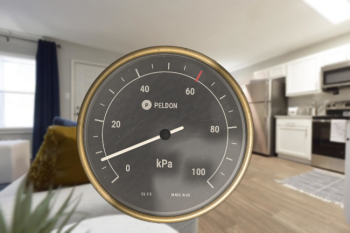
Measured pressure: 7.5 kPa
